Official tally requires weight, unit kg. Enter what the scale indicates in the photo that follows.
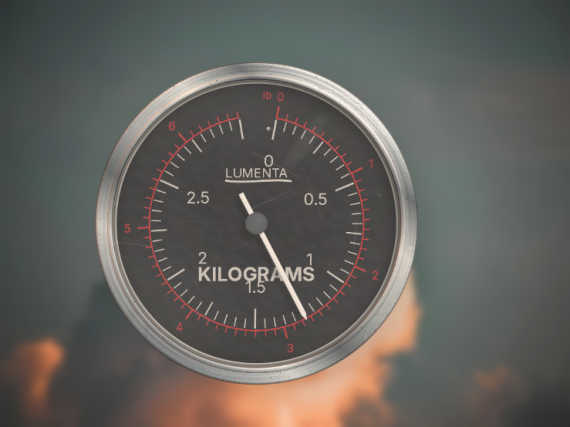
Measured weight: 1.25 kg
